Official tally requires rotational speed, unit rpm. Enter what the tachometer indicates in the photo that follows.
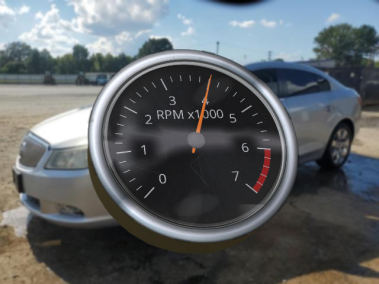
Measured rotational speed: 4000 rpm
